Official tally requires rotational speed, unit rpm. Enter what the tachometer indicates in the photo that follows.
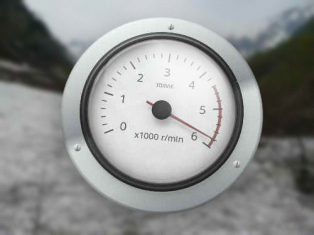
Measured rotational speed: 5800 rpm
